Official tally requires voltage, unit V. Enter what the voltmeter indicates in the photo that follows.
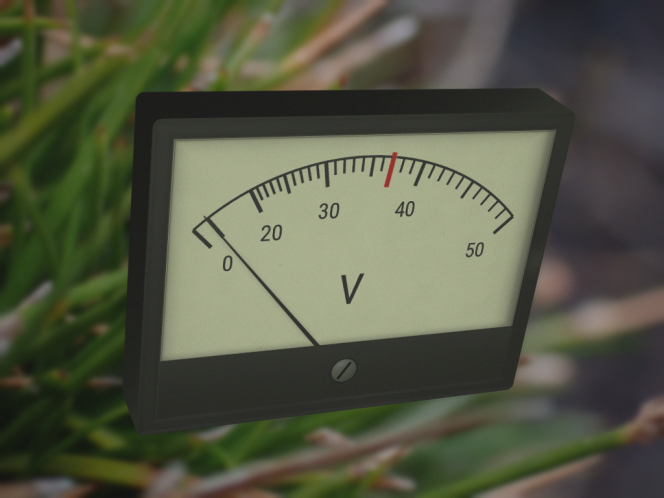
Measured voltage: 10 V
